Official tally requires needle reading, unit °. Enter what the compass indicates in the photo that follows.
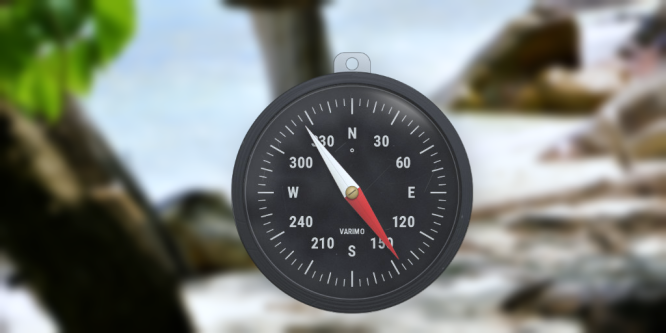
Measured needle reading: 145 °
